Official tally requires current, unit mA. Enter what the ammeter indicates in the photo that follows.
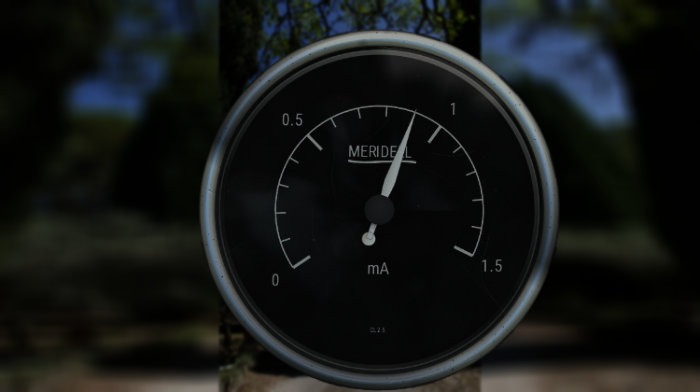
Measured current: 0.9 mA
